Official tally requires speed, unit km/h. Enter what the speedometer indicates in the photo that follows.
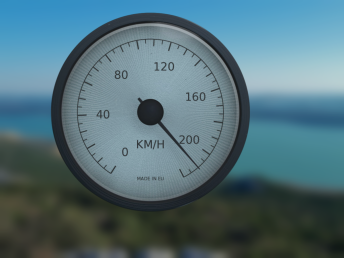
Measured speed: 210 km/h
